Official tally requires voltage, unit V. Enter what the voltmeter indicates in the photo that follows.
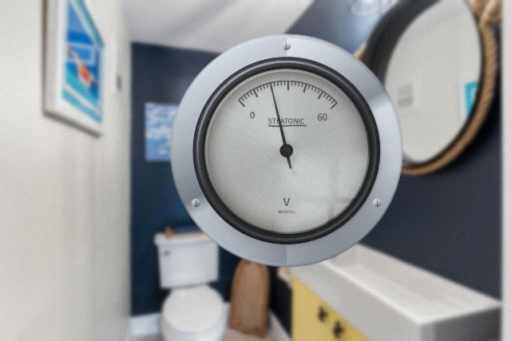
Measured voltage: 20 V
